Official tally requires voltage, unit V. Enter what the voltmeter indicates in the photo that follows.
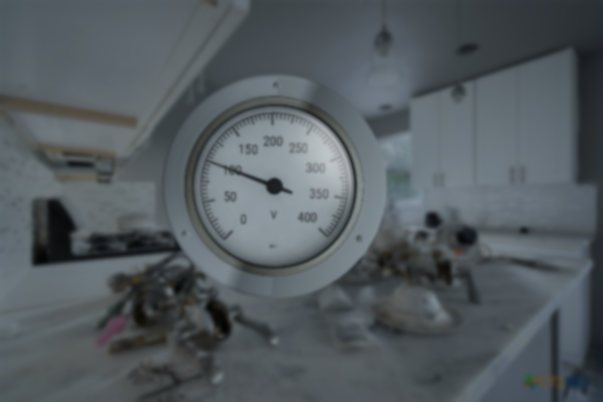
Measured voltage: 100 V
